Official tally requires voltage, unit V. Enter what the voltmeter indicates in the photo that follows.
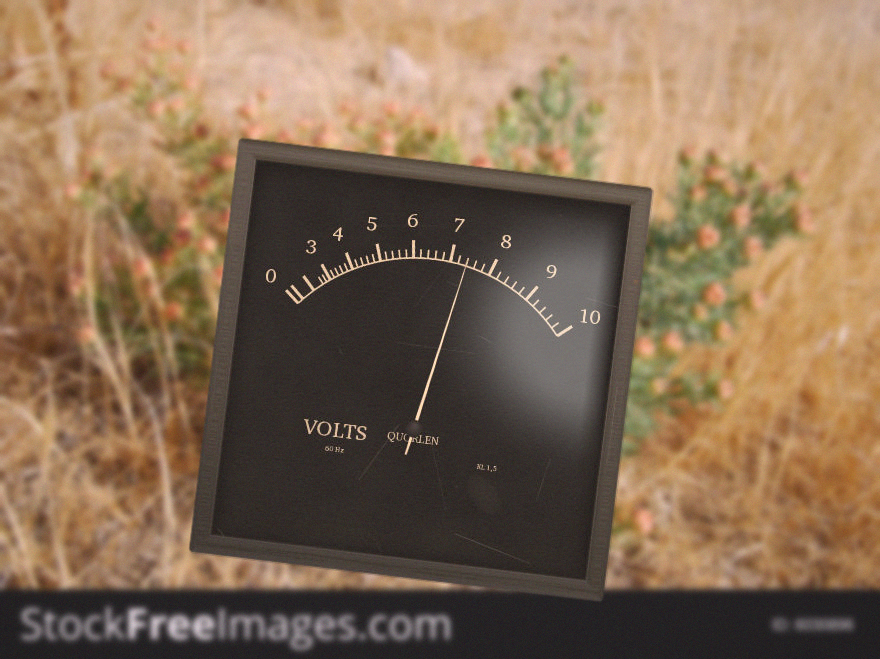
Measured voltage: 7.4 V
